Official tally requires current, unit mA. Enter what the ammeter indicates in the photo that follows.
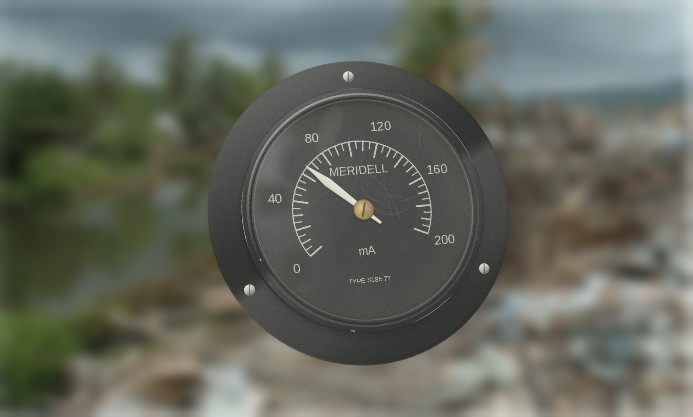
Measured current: 65 mA
